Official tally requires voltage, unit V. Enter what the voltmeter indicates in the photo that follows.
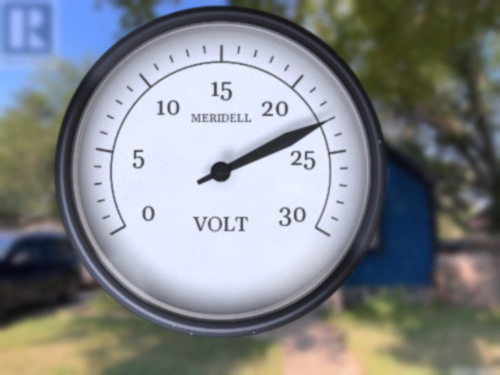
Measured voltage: 23 V
